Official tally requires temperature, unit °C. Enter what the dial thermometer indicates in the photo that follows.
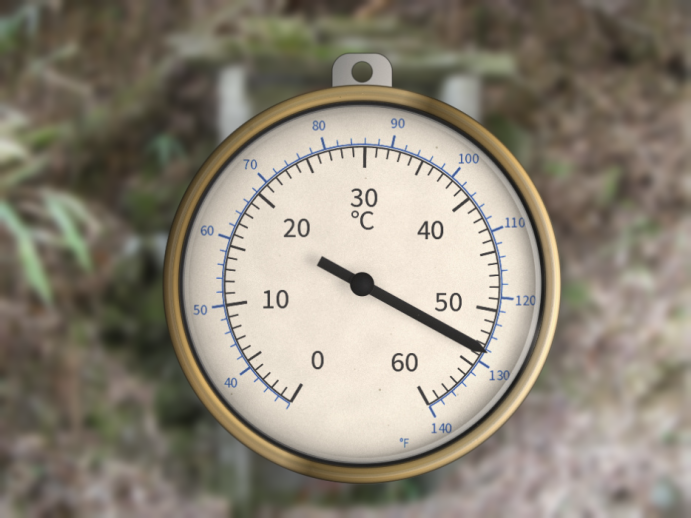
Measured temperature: 53.5 °C
